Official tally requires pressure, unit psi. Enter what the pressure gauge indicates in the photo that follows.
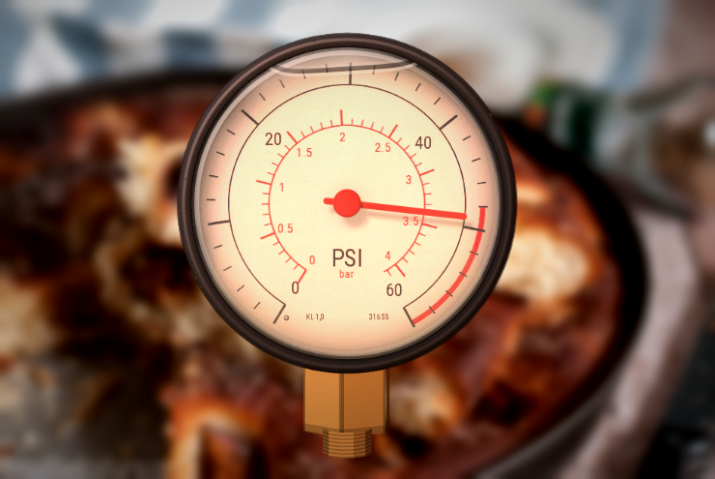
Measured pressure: 49 psi
